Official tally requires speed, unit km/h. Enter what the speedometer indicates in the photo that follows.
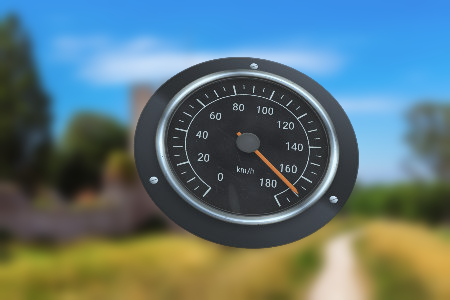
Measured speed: 170 km/h
